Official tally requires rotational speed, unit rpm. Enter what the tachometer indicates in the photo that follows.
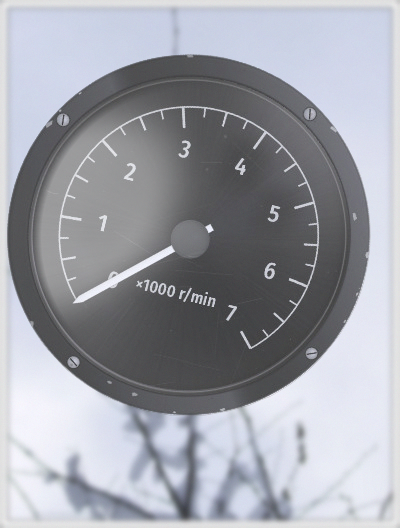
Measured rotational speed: 0 rpm
